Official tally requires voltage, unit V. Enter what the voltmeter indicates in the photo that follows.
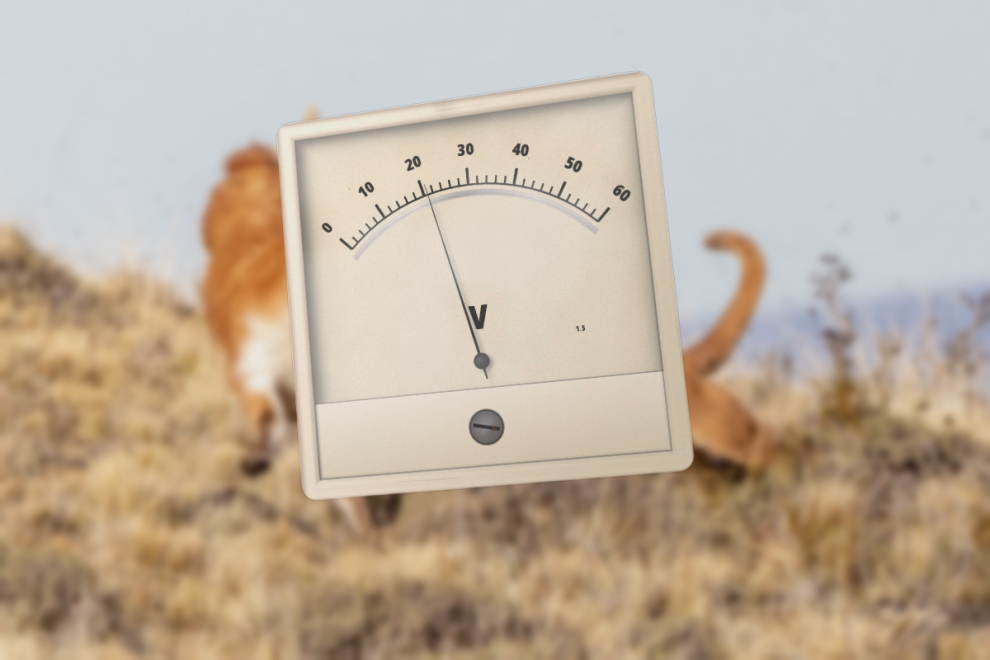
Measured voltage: 21 V
